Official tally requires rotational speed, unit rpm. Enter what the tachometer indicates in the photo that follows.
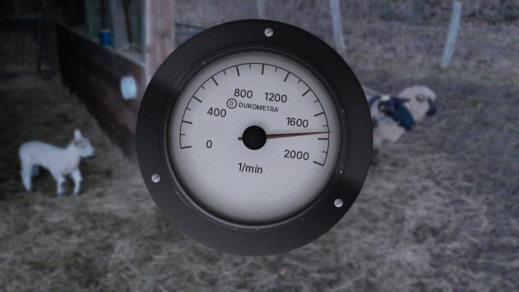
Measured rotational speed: 1750 rpm
